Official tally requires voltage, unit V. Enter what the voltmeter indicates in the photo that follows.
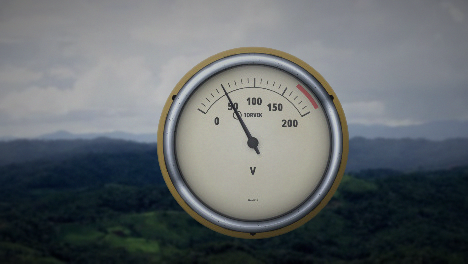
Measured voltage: 50 V
